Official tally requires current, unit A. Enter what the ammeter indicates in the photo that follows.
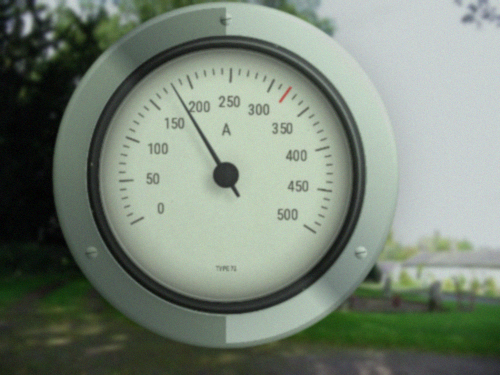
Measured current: 180 A
